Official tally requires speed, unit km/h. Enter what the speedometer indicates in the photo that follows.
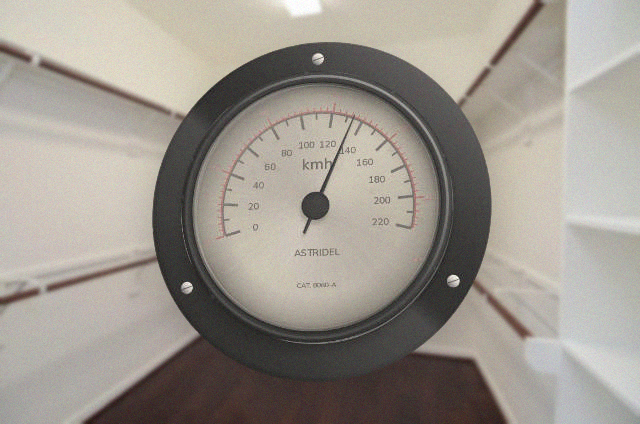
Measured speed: 135 km/h
